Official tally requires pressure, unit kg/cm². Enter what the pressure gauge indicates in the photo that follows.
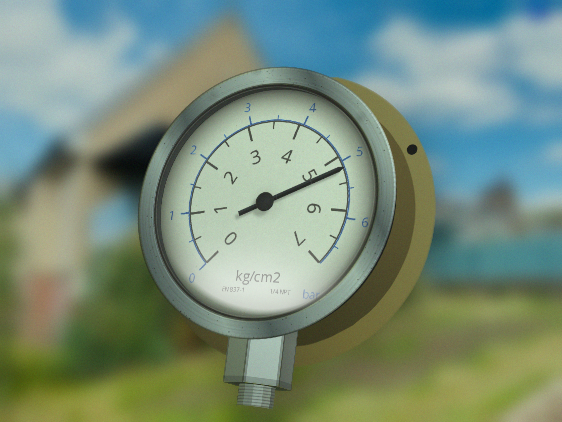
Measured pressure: 5.25 kg/cm²
